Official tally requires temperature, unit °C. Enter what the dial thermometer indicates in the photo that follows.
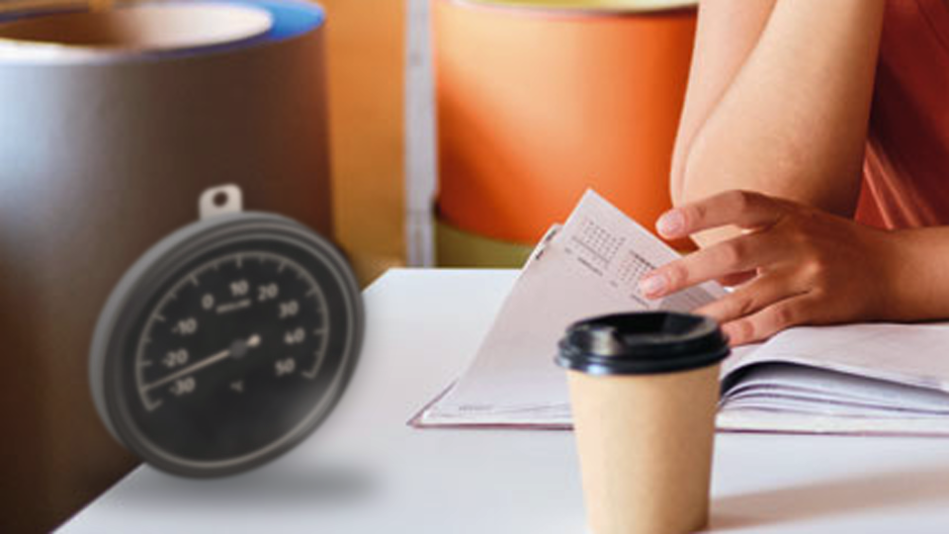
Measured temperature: -25 °C
